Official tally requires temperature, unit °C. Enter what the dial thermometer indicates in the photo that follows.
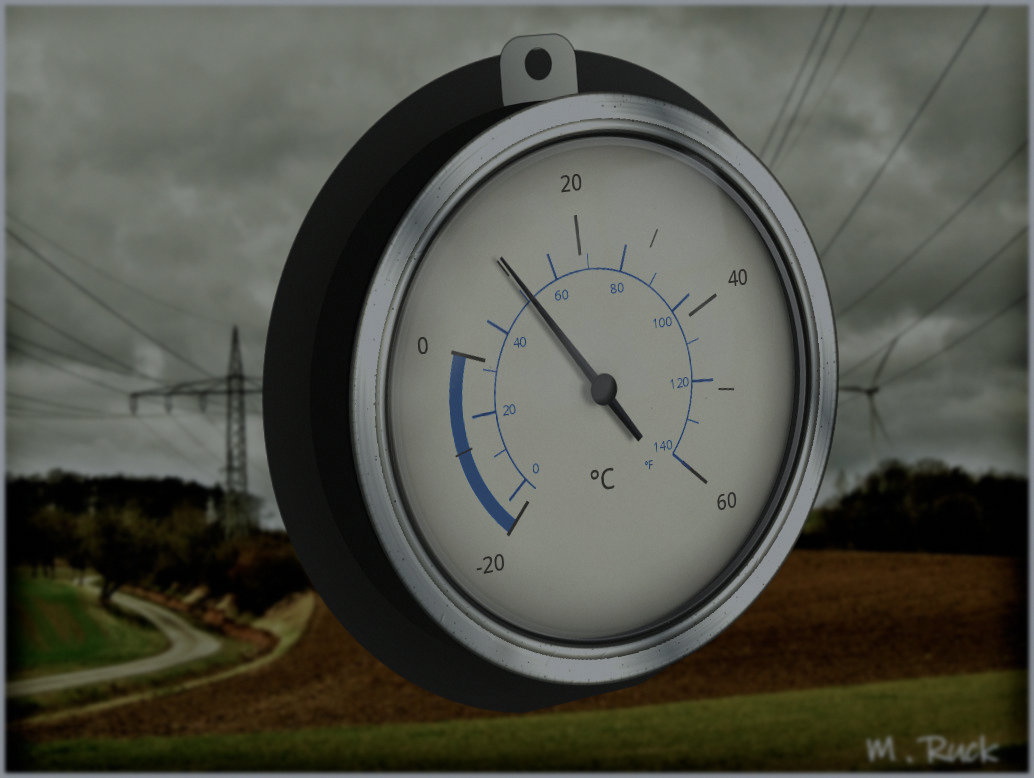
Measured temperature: 10 °C
